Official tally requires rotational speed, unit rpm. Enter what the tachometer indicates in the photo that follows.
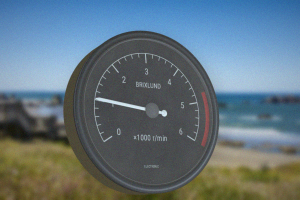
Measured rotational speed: 1000 rpm
